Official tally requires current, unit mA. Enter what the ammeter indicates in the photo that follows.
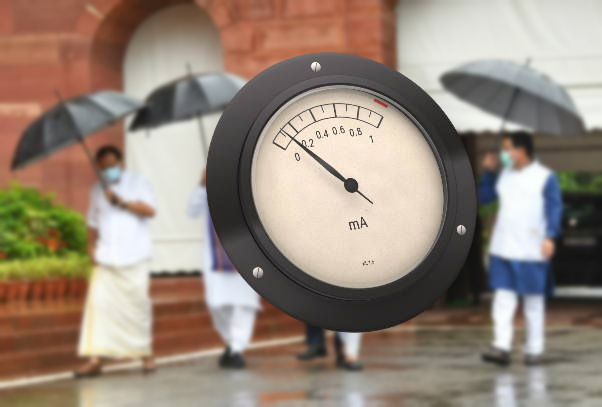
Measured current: 0.1 mA
